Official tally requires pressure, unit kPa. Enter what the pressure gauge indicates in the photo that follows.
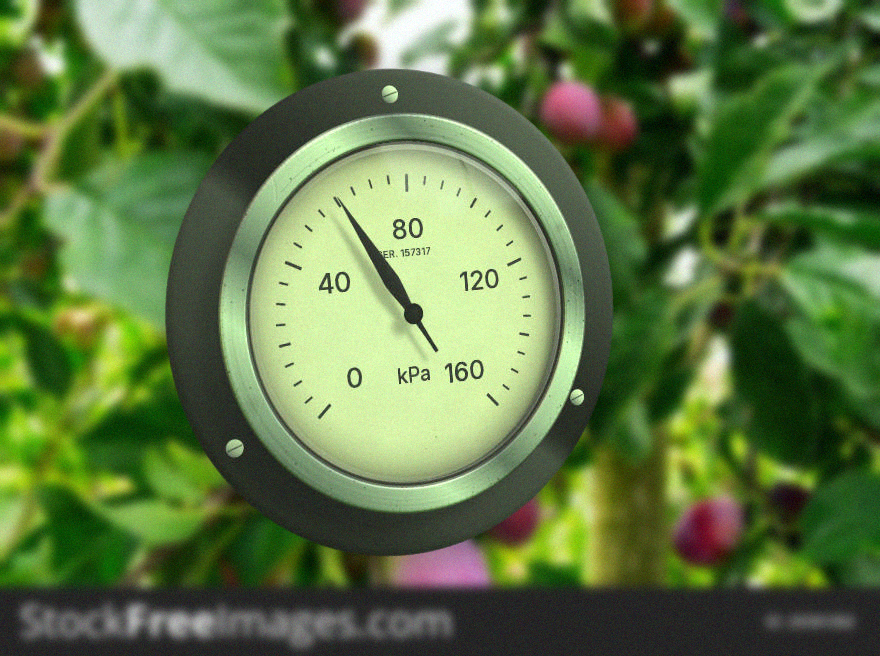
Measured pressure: 60 kPa
